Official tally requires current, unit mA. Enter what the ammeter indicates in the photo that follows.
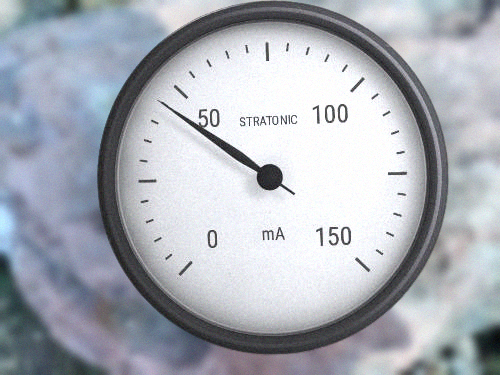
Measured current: 45 mA
